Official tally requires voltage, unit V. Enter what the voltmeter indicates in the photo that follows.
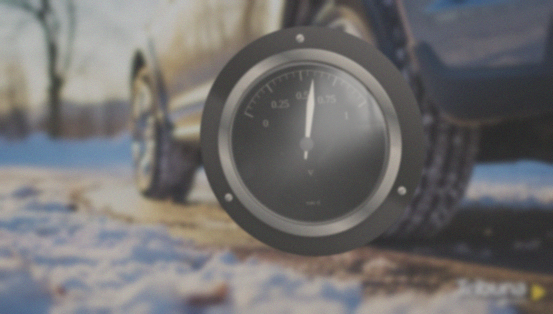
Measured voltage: 0.6 V
